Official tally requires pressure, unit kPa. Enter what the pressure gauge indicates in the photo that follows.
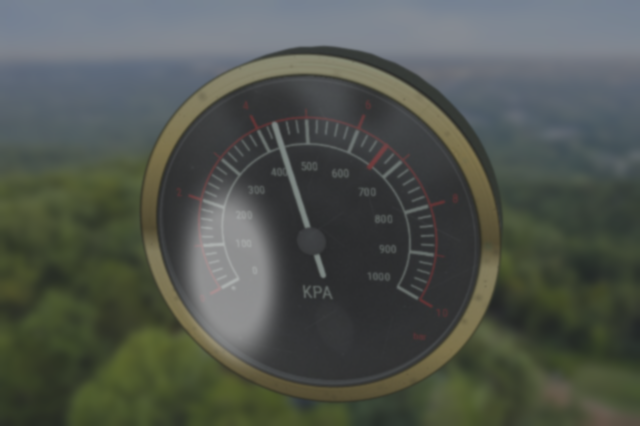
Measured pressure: 440 kPa
